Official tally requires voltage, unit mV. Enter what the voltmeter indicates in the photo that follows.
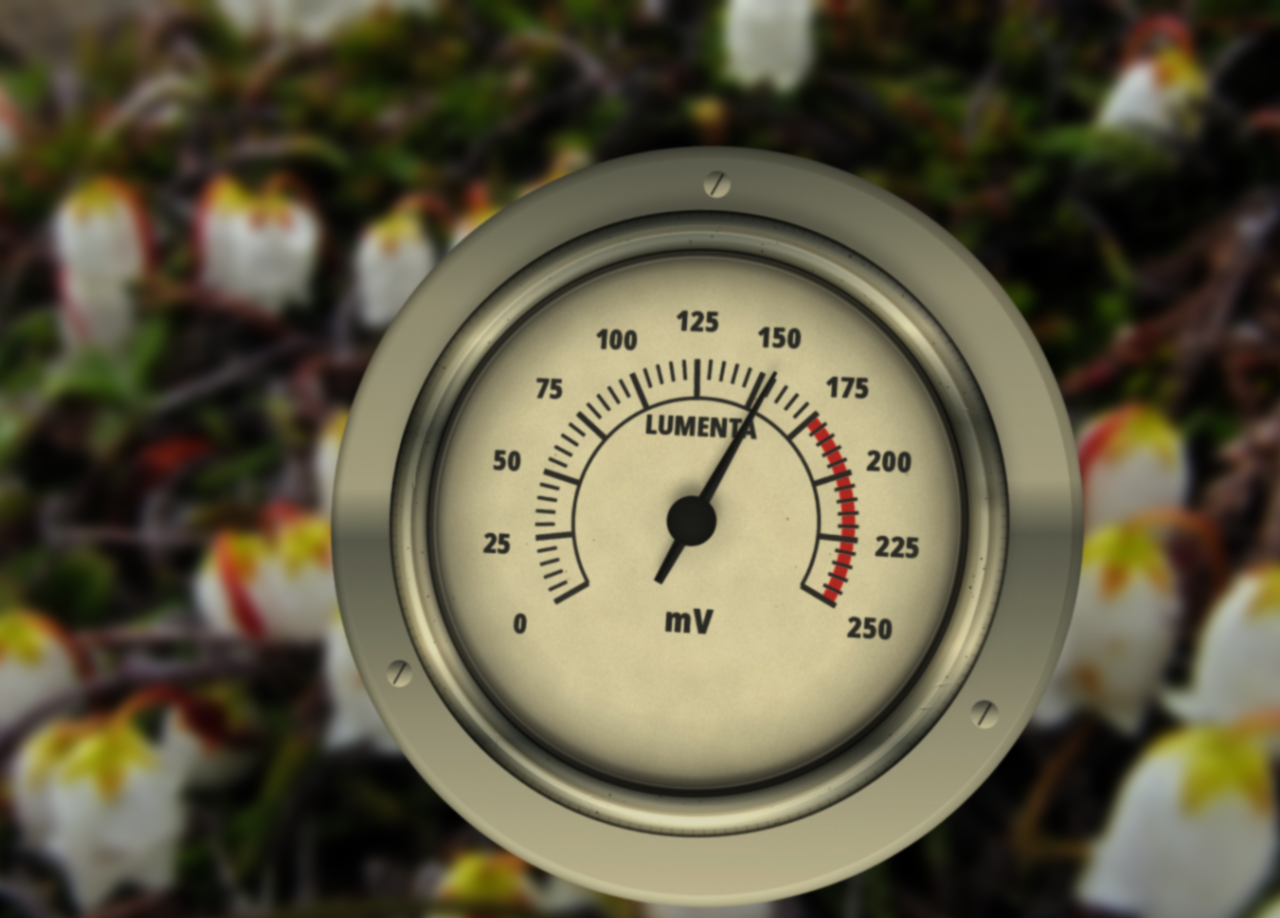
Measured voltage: 155 mV
